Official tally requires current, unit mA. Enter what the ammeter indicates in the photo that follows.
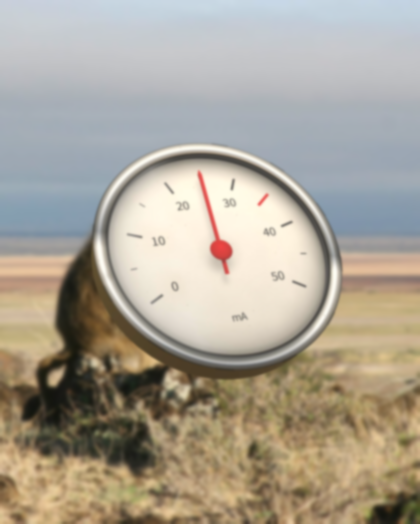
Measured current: 25 mA
